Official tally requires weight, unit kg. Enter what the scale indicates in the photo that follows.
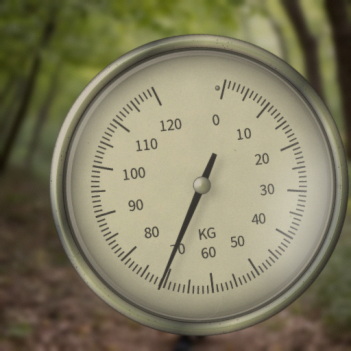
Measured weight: 71 kg
